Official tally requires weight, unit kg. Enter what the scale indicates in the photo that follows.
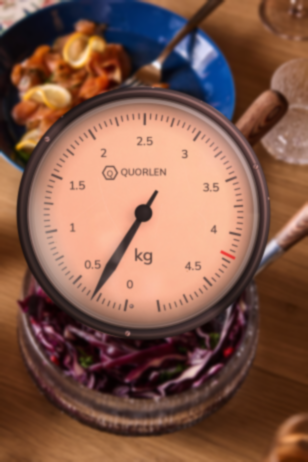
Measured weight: 0.3 kg
